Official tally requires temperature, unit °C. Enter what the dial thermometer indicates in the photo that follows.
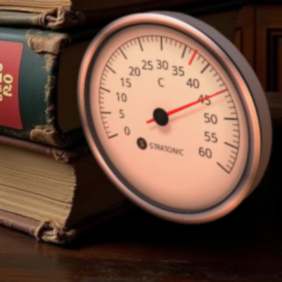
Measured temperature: 45 °C
